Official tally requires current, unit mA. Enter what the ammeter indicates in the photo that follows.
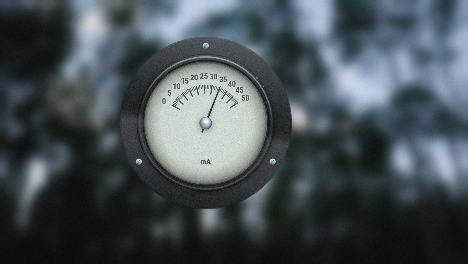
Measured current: 35 mA
